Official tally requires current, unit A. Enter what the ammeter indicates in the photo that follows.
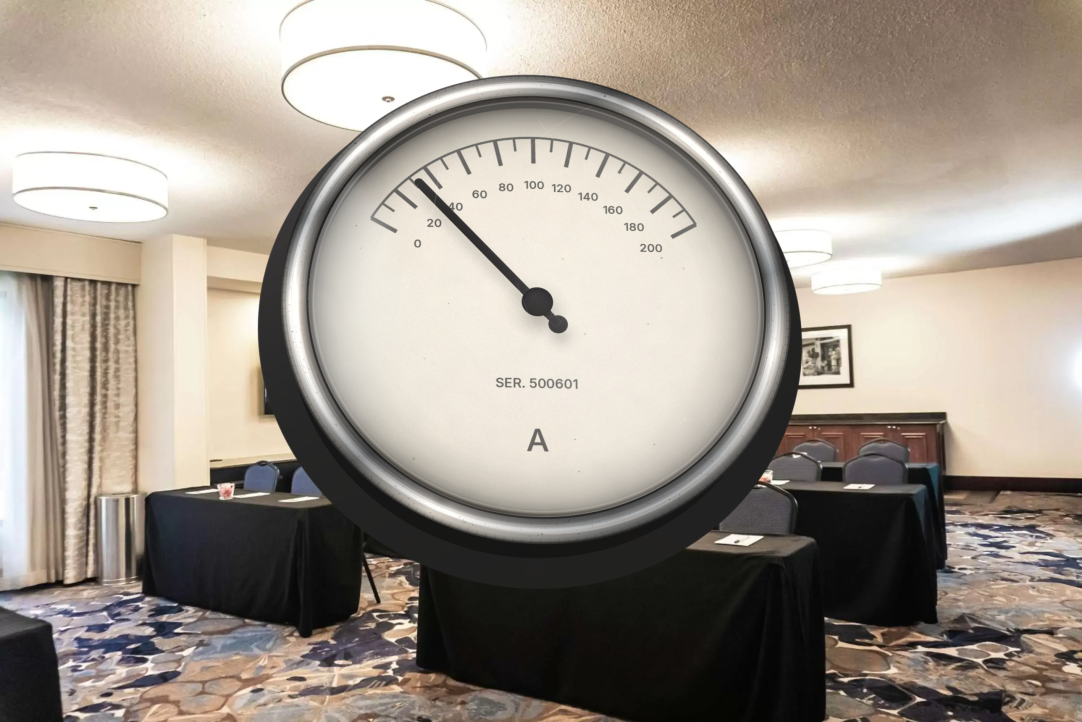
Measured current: 30 A
